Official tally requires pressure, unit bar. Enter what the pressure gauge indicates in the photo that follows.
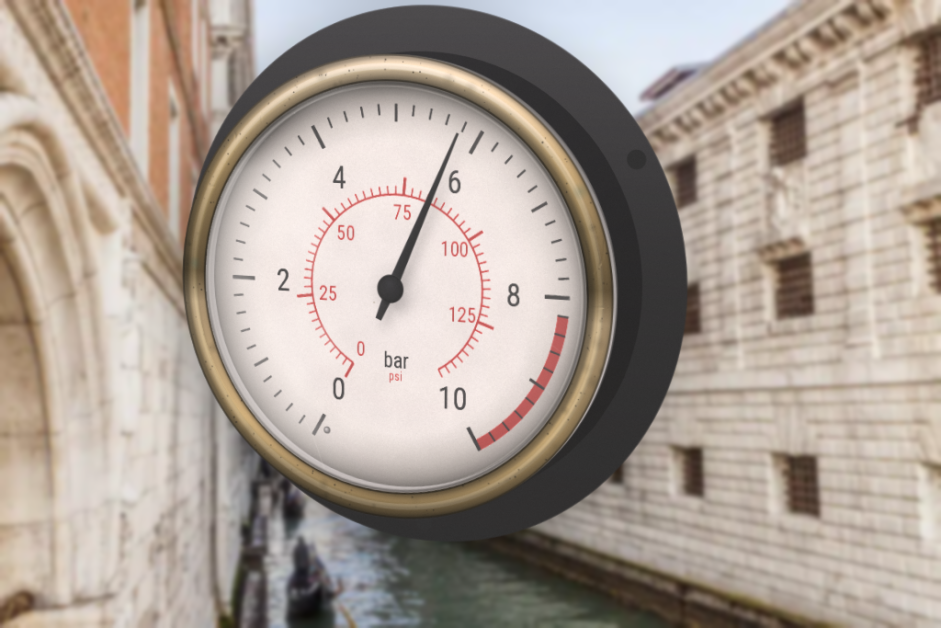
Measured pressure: 5.8 bar
